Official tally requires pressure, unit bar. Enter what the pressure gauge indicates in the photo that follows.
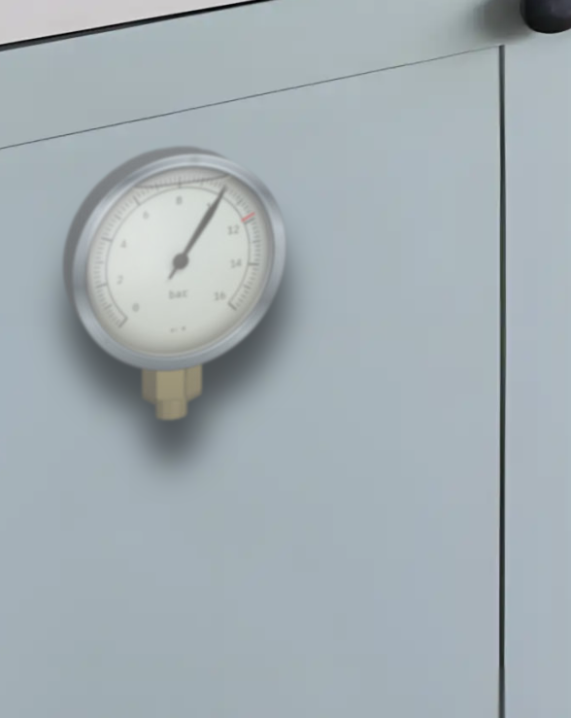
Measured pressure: 10 bar
